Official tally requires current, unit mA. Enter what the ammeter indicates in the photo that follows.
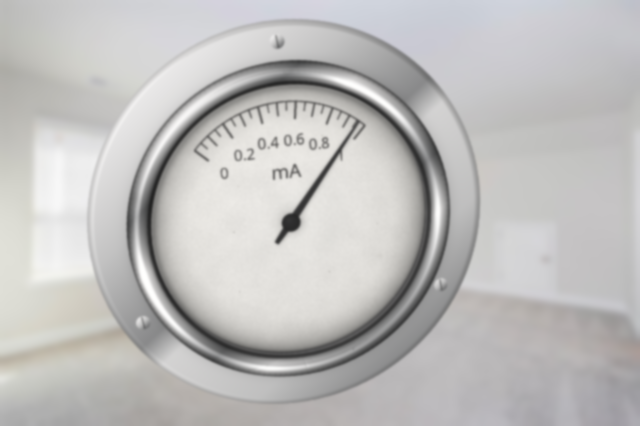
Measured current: 0.95 mA
